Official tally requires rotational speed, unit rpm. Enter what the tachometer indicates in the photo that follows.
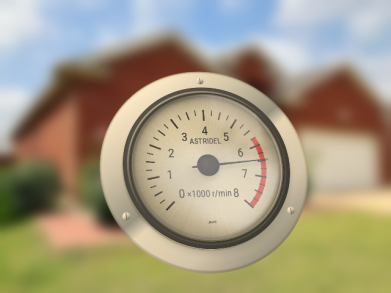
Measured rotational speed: 6500 rpm
